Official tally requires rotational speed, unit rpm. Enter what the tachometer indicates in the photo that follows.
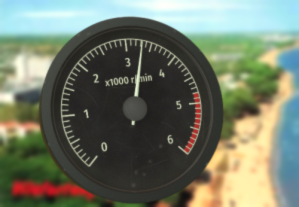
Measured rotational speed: 3300 rpm
